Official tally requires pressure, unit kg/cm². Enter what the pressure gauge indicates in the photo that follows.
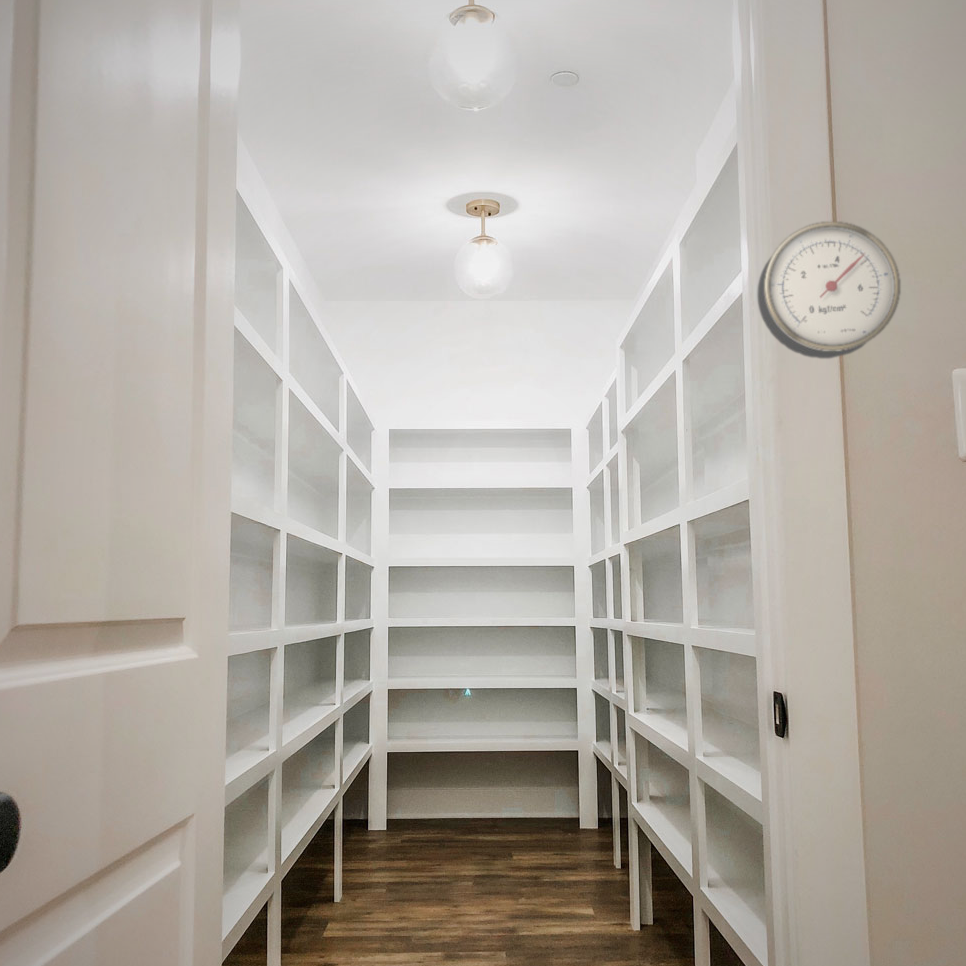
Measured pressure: 4.8 kg/cm²
